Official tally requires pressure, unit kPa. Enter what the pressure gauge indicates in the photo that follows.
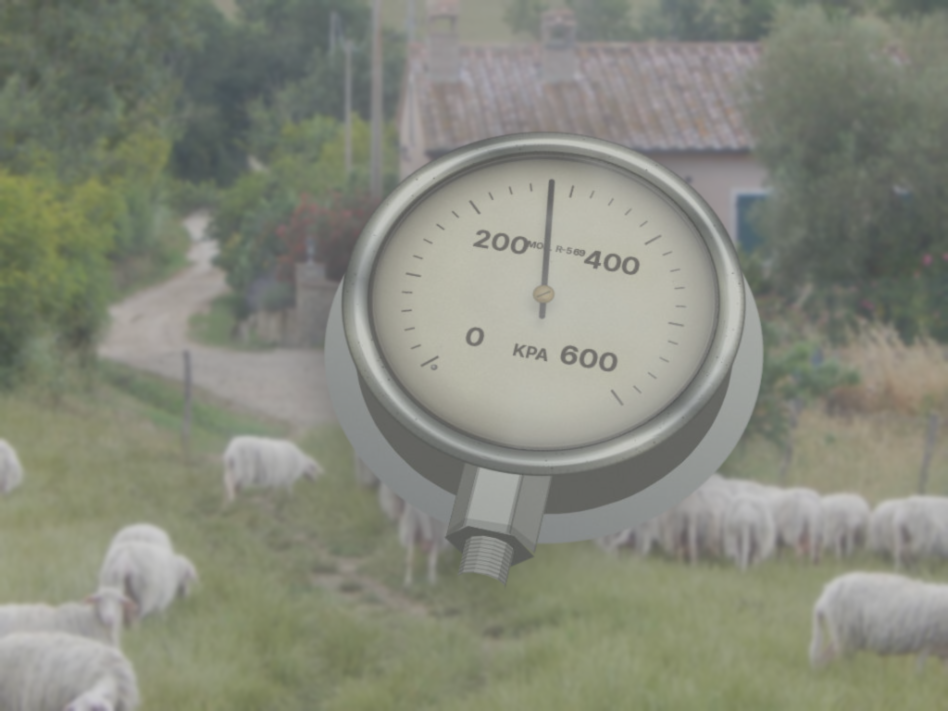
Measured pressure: 280 kPa
